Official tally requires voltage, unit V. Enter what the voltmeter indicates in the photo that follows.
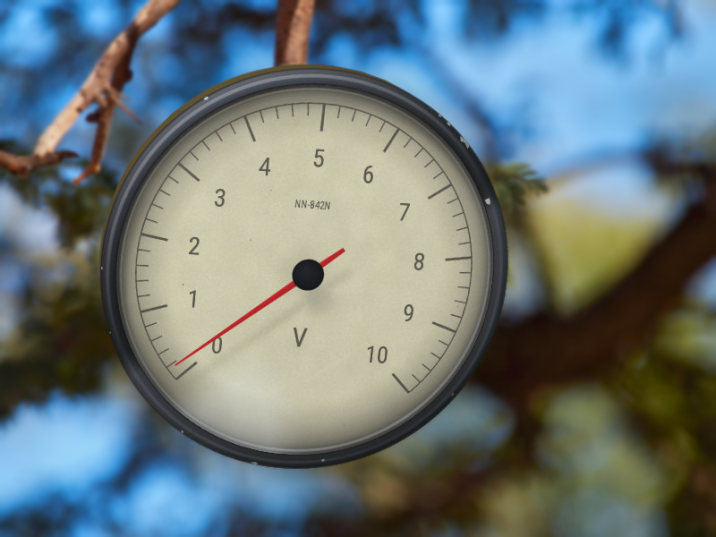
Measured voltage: 0.2 V
